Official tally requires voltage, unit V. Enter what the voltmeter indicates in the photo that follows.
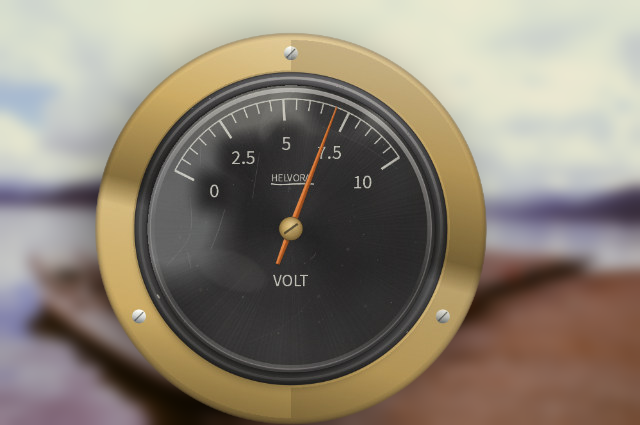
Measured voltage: 7 V
